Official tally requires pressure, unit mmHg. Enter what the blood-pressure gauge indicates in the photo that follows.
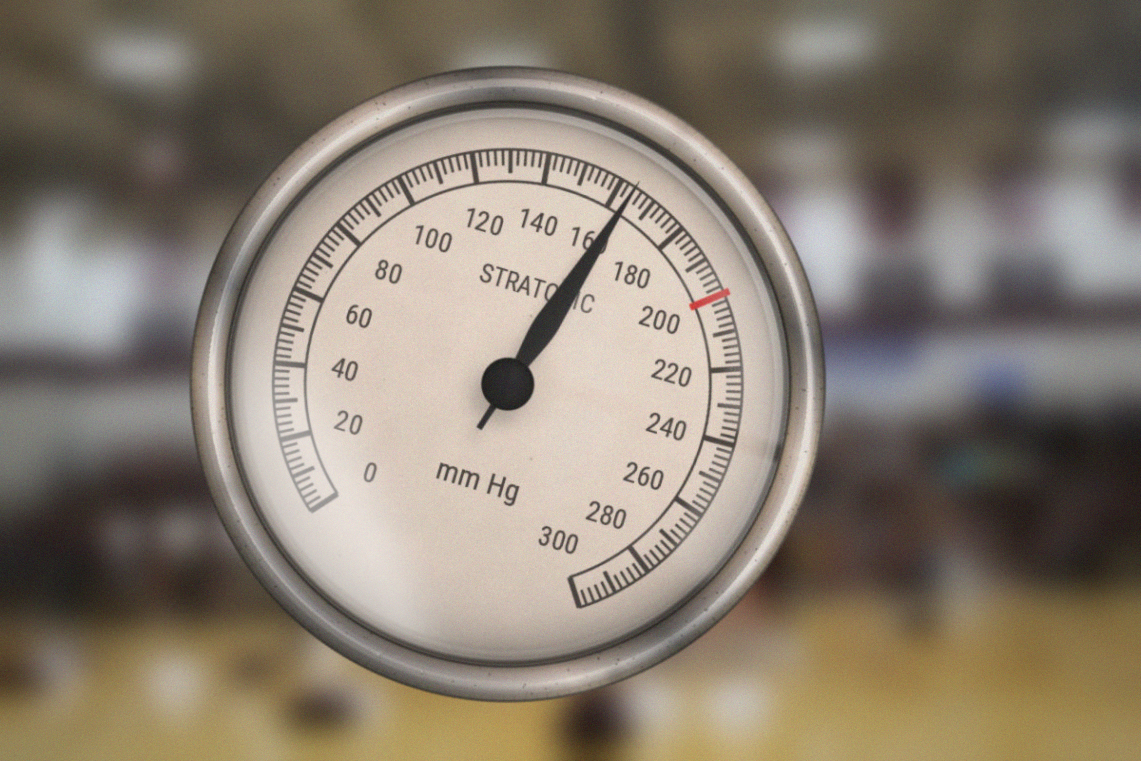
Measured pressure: 164 mmHg
